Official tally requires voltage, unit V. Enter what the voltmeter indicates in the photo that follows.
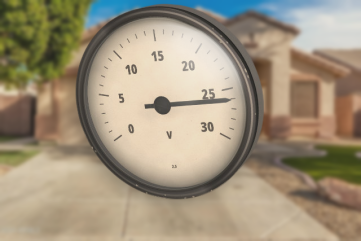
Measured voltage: 26 V
